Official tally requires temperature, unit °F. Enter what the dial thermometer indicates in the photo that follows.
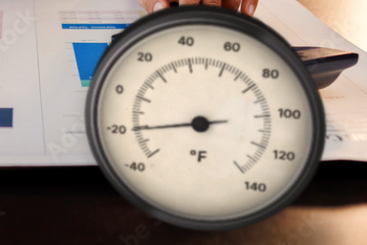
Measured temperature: -20 °F
